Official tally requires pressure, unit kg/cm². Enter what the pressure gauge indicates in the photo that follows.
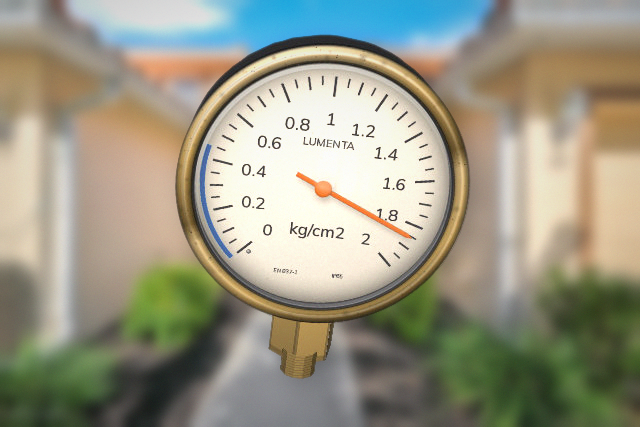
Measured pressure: 1.85 kg/cm²
